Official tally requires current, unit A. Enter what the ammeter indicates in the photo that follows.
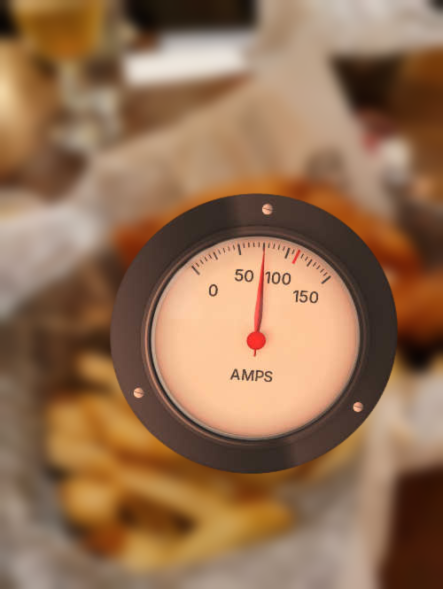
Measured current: 75 A
